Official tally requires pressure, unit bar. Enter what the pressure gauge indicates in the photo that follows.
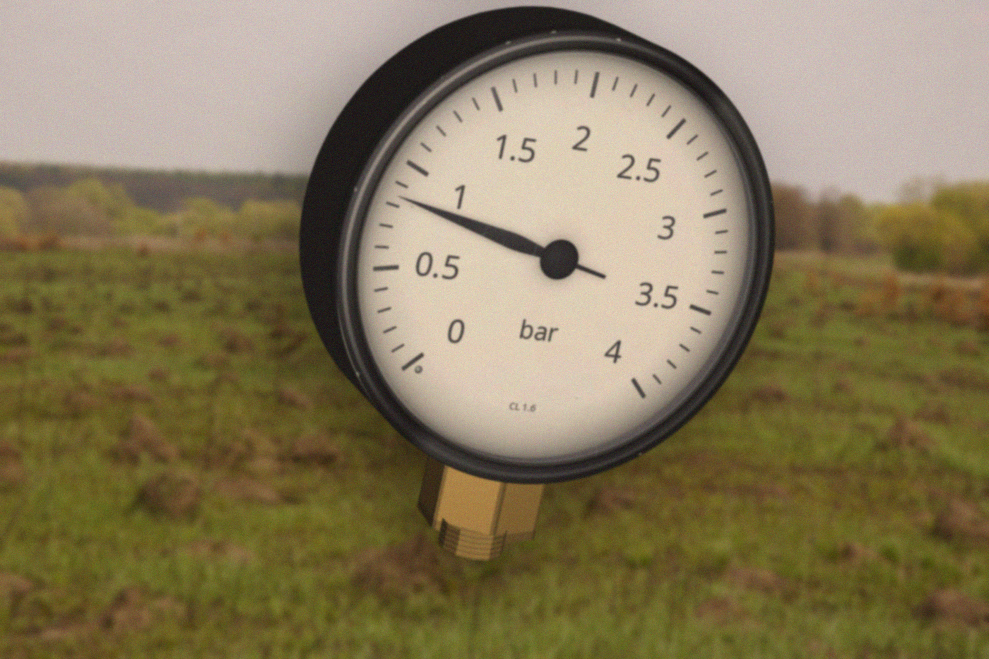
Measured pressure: 0.85 bar
